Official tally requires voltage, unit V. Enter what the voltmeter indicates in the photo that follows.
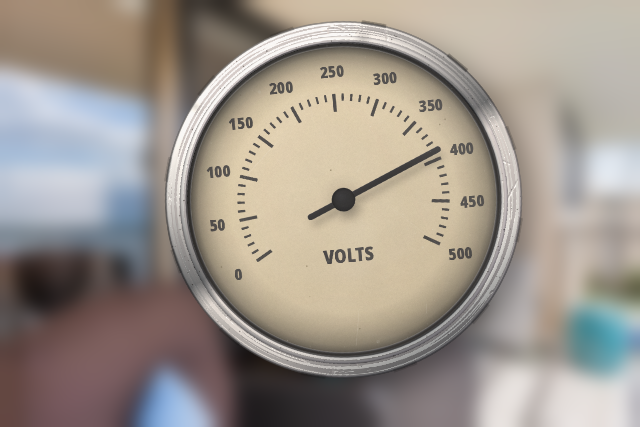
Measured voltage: 390 V
